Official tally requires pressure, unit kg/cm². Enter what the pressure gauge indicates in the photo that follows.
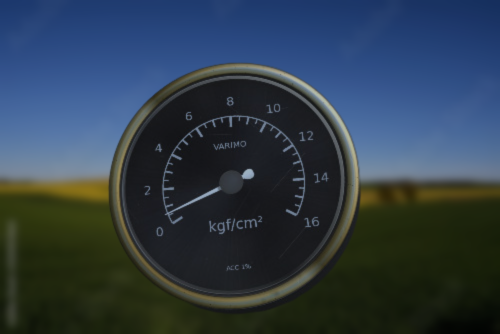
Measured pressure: 0.5 kg/cm²
